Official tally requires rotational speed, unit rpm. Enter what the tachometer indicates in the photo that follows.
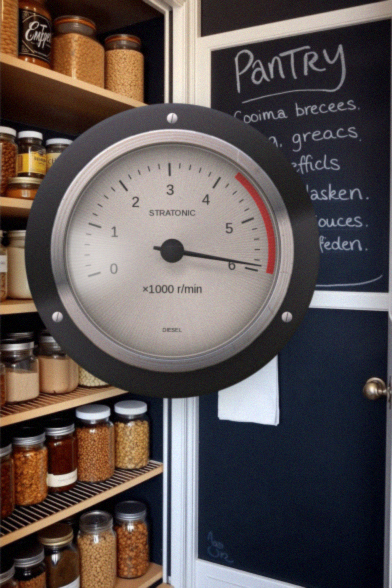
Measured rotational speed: 5900 rpm
